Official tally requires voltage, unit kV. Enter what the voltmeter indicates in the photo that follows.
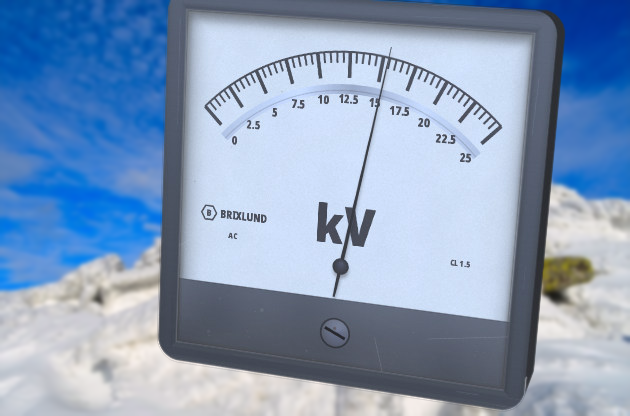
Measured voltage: 15.5 kV
